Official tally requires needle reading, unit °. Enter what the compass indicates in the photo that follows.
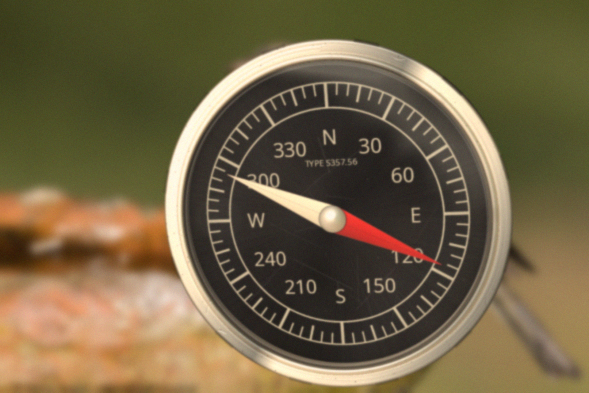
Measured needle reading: 115 °
